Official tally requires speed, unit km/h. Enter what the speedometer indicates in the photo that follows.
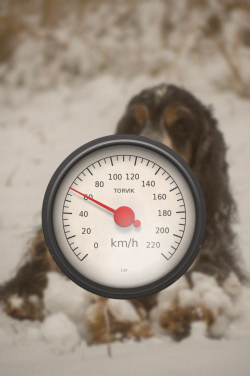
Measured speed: 60 km/h
